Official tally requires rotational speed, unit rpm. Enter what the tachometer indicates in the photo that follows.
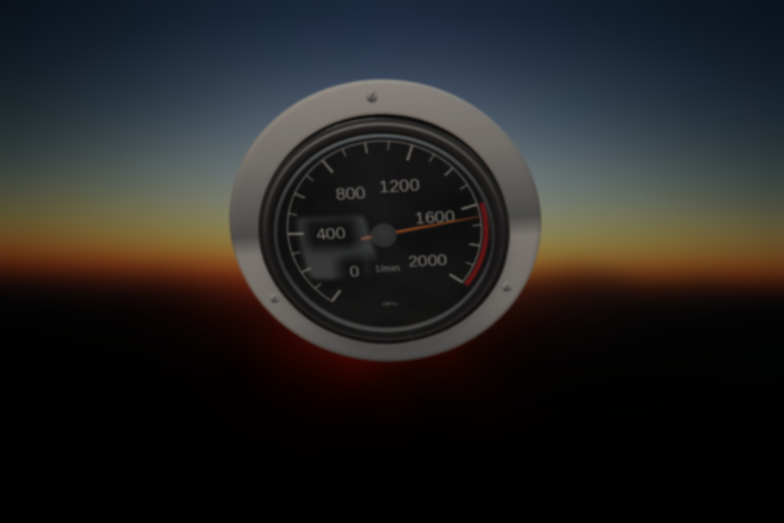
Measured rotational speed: 1650 rpm
